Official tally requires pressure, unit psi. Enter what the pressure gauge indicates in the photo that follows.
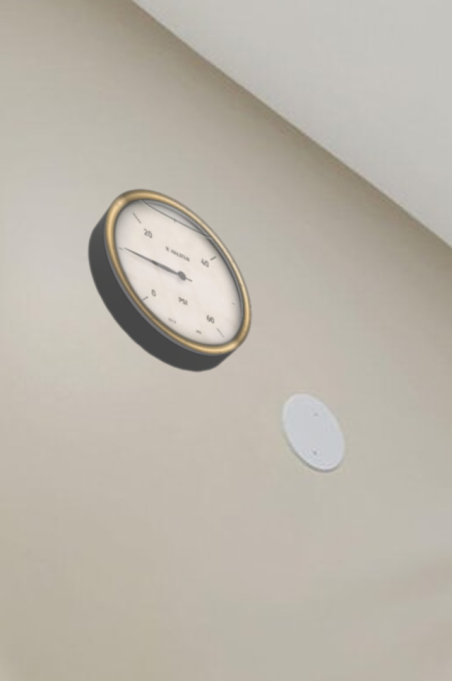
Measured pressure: 10 psi
